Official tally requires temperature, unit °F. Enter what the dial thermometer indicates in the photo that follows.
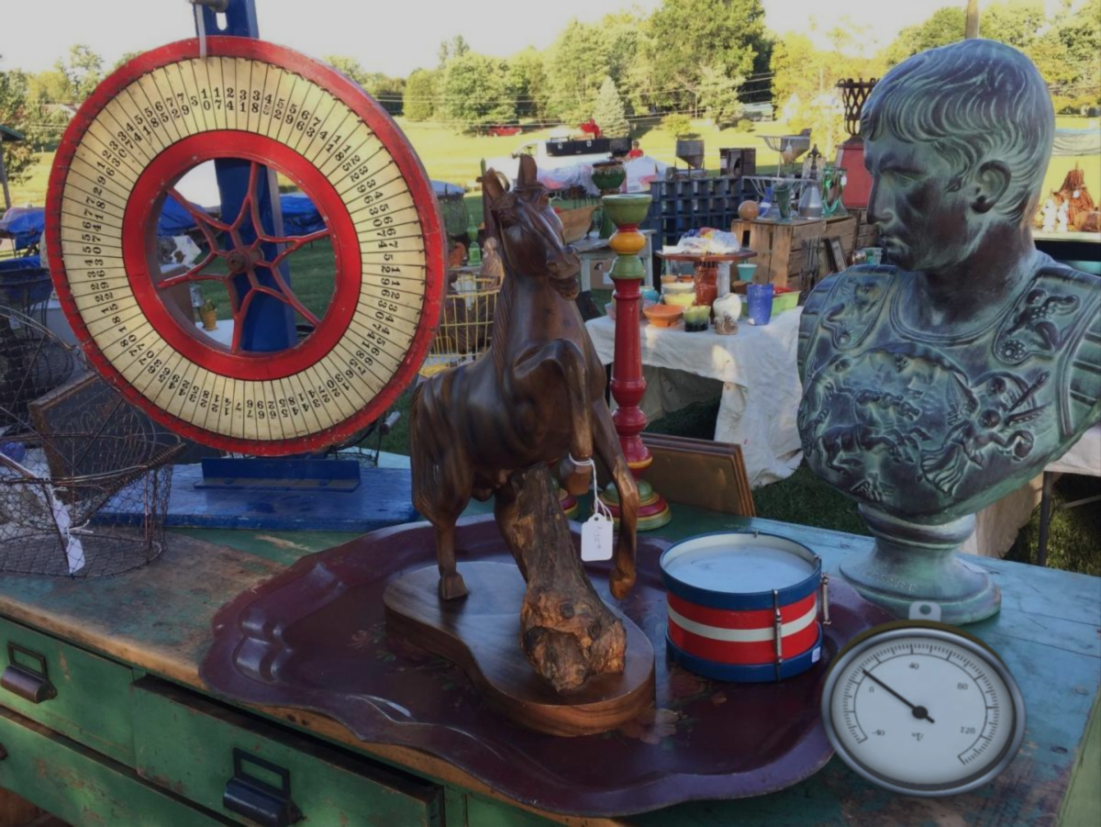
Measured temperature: 10 °F
